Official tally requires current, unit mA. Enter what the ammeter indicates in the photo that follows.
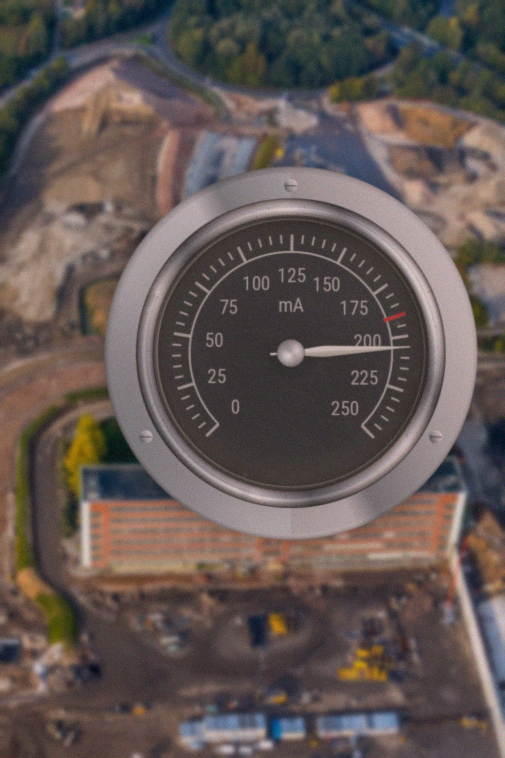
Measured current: 205 mA
